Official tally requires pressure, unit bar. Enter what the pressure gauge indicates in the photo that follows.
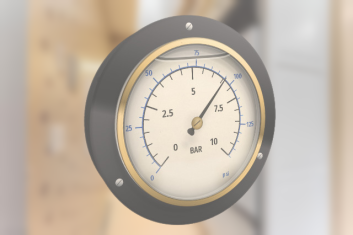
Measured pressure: 6.5 bar
